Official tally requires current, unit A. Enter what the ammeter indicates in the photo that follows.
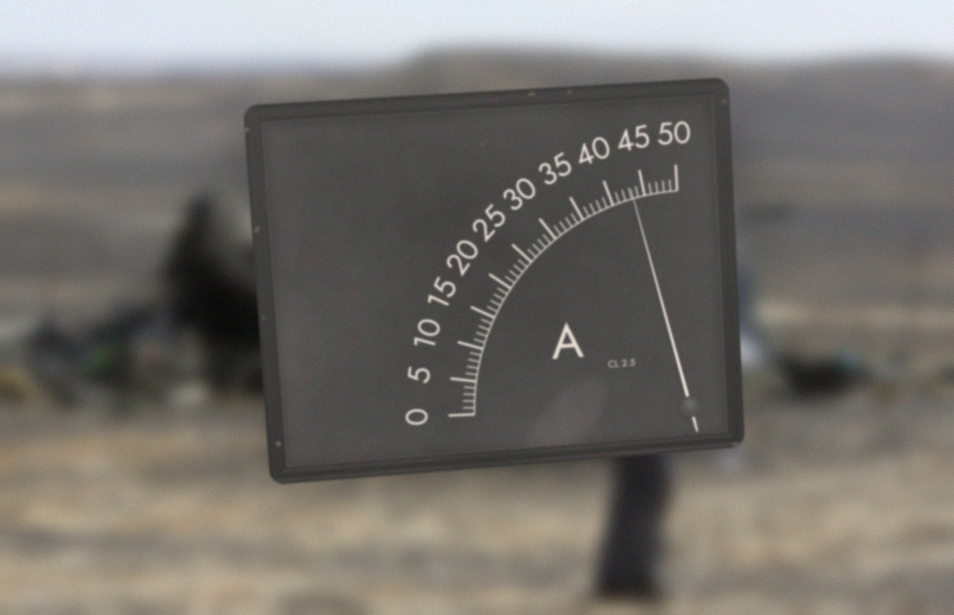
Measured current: 43 A
